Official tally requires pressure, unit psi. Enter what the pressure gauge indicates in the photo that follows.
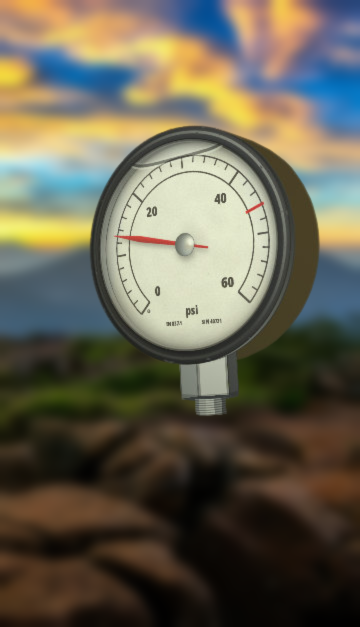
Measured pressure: 13 psi
